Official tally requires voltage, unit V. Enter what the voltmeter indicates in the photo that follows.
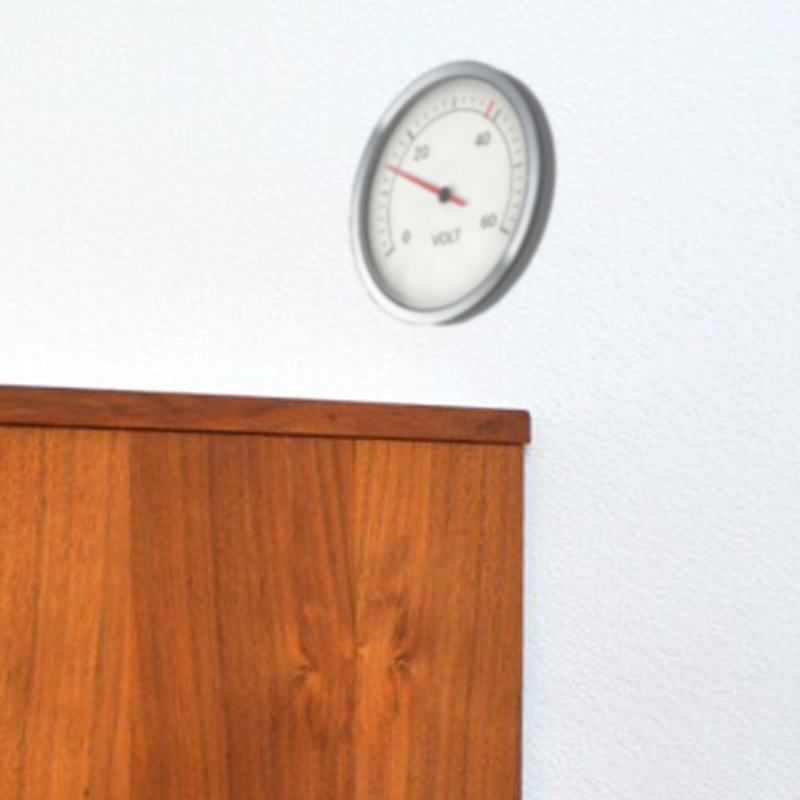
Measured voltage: 14 V
